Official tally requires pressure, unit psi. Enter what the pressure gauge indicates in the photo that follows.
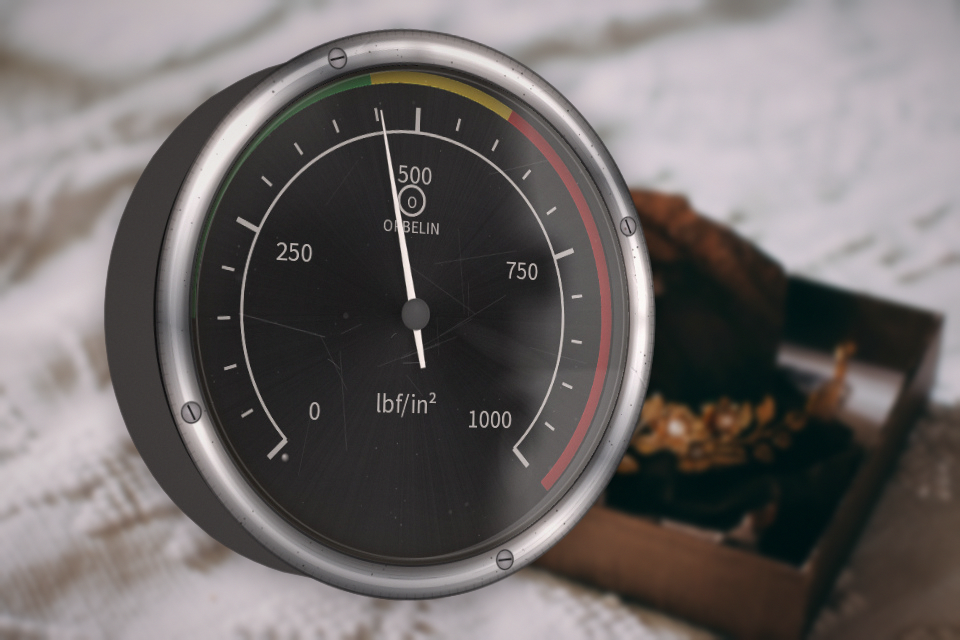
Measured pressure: 450 psi
